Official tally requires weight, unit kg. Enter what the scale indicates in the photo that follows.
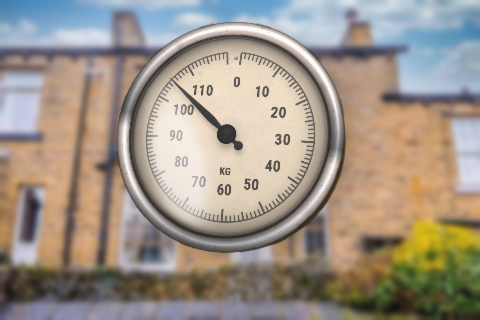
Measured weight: 105 kg
